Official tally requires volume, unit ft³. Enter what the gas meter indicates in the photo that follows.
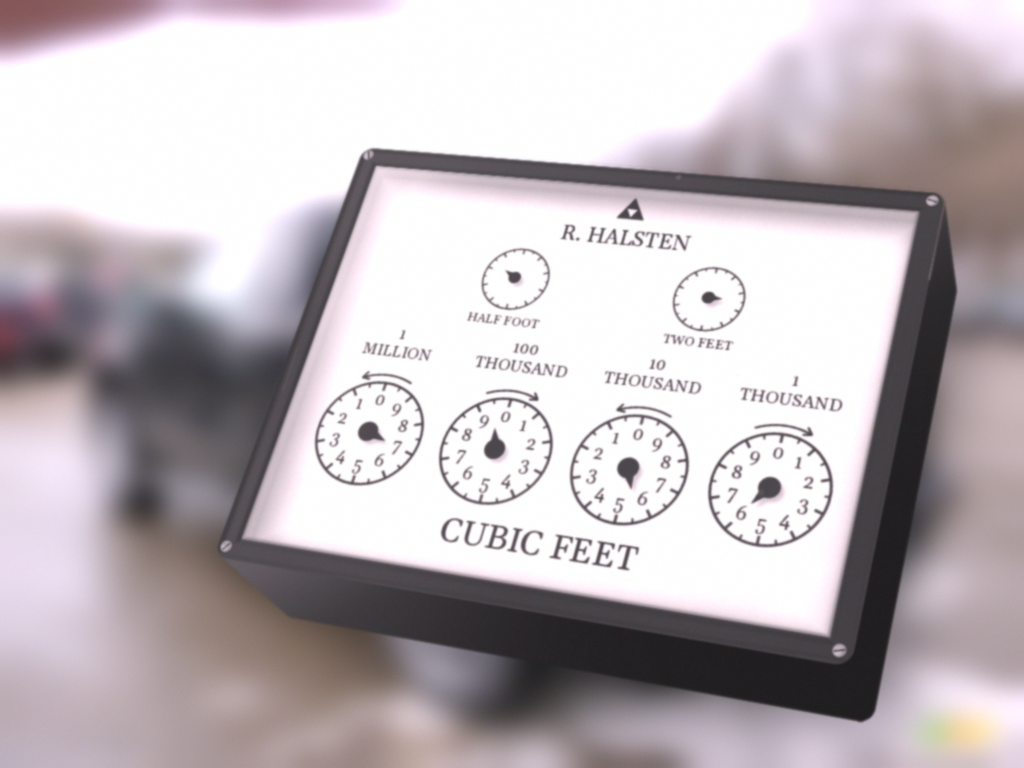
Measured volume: 695600 ft³
